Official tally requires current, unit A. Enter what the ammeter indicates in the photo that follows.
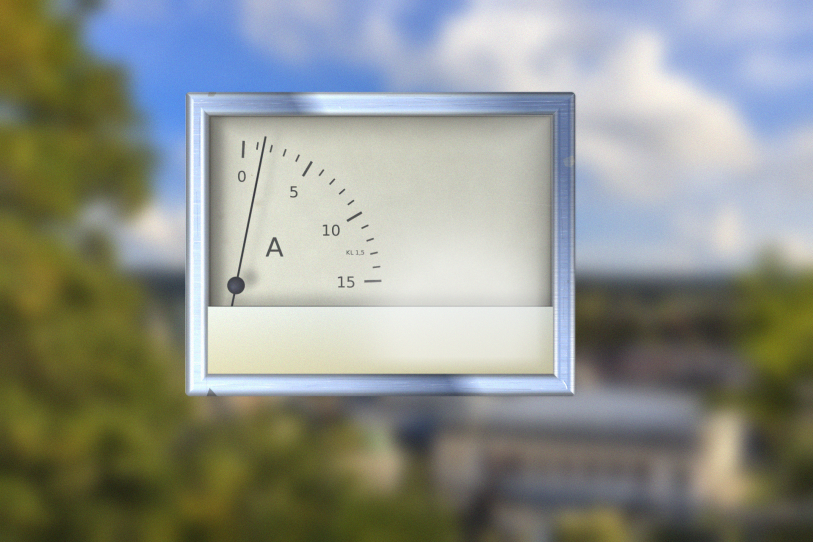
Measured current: 1.5 A
